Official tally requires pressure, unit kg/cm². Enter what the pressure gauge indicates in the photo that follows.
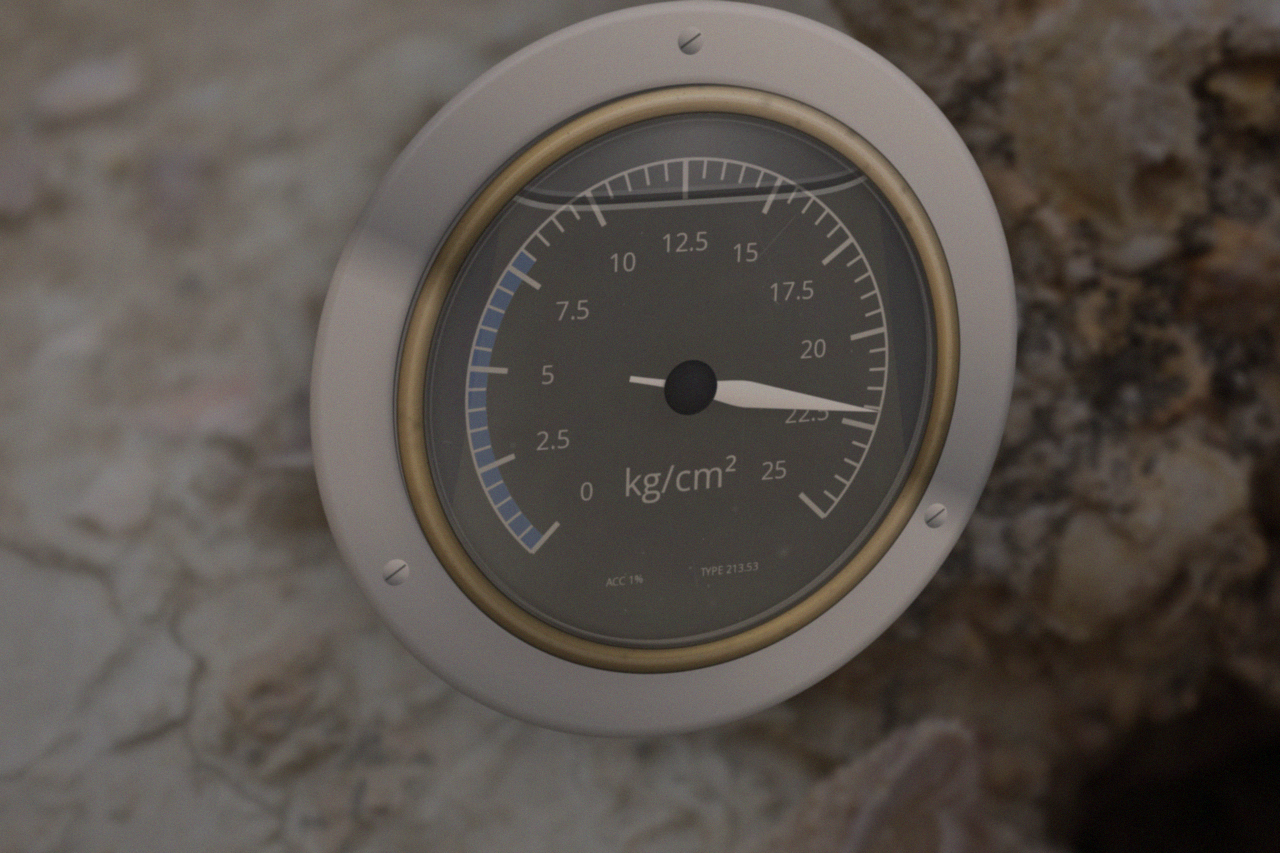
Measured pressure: 22 kg/cm²
